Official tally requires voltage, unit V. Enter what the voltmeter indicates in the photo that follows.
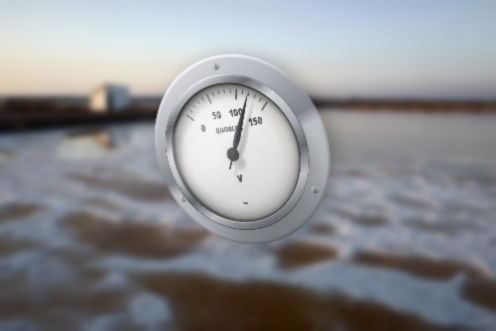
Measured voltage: 120 V
